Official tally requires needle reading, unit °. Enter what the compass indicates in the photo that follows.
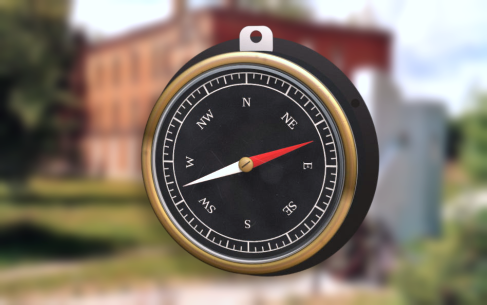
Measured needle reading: 70 °
